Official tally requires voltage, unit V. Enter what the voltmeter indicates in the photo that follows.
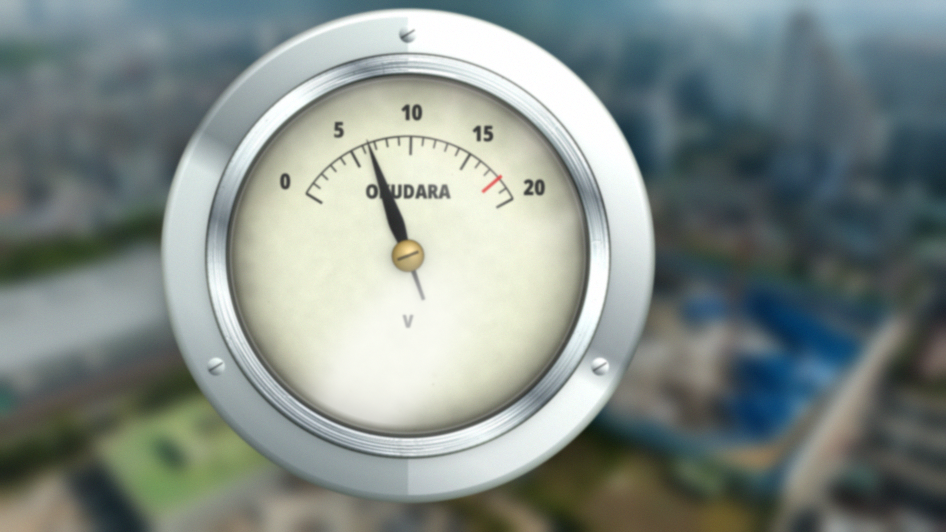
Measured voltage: 6.5 V
